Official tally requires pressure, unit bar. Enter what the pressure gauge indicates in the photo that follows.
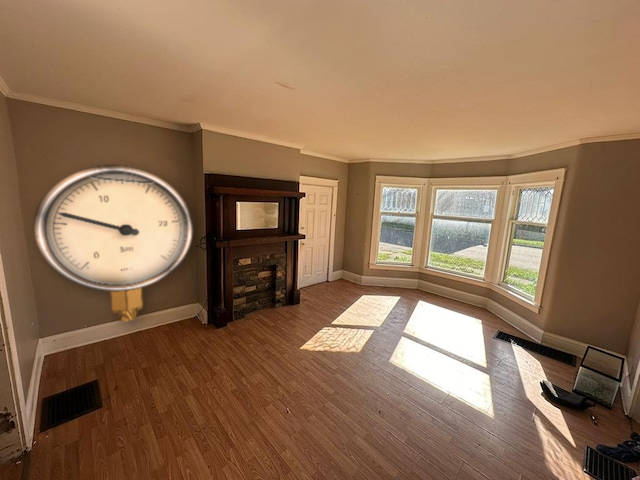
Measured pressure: 6 bar
